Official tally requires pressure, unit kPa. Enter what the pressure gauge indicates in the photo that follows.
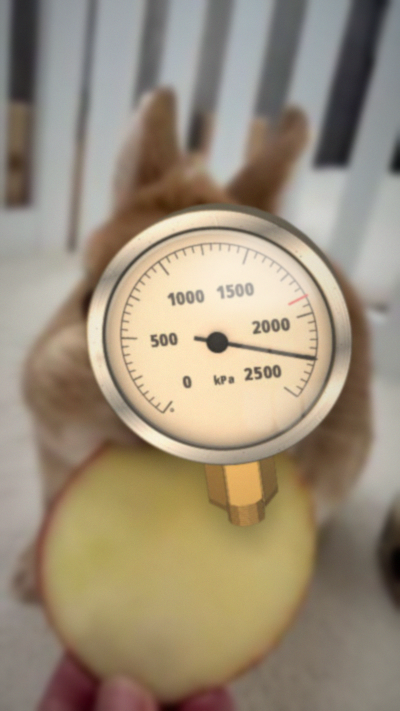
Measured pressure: 2250 kPa
